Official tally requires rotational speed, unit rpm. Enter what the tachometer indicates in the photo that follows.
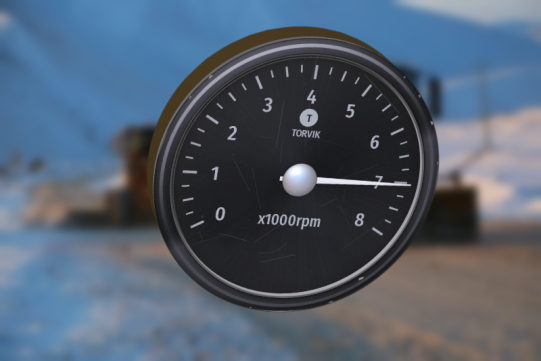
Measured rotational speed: 7000 rpm
